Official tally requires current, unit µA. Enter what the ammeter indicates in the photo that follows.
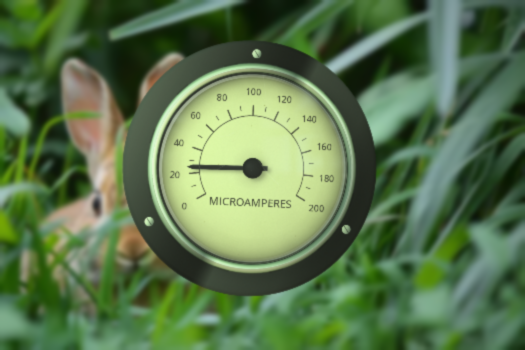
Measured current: 25 µA
